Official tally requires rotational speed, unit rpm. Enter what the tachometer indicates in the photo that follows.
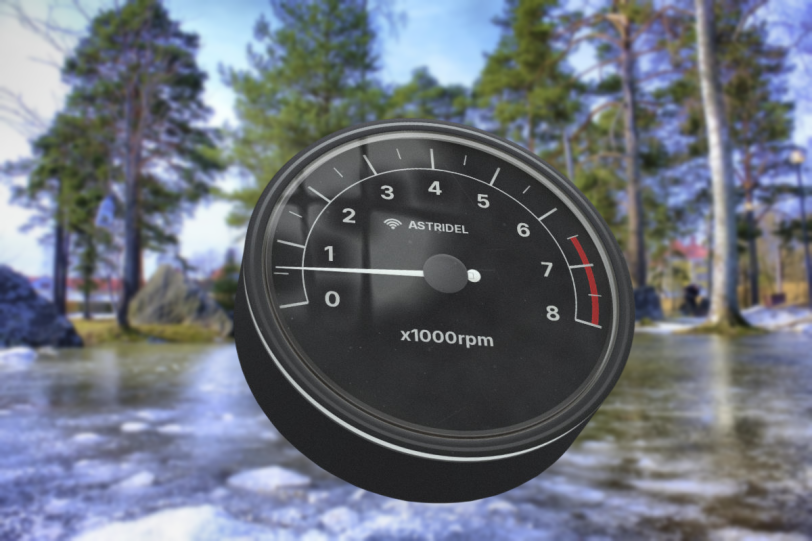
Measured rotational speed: 500 rpm
